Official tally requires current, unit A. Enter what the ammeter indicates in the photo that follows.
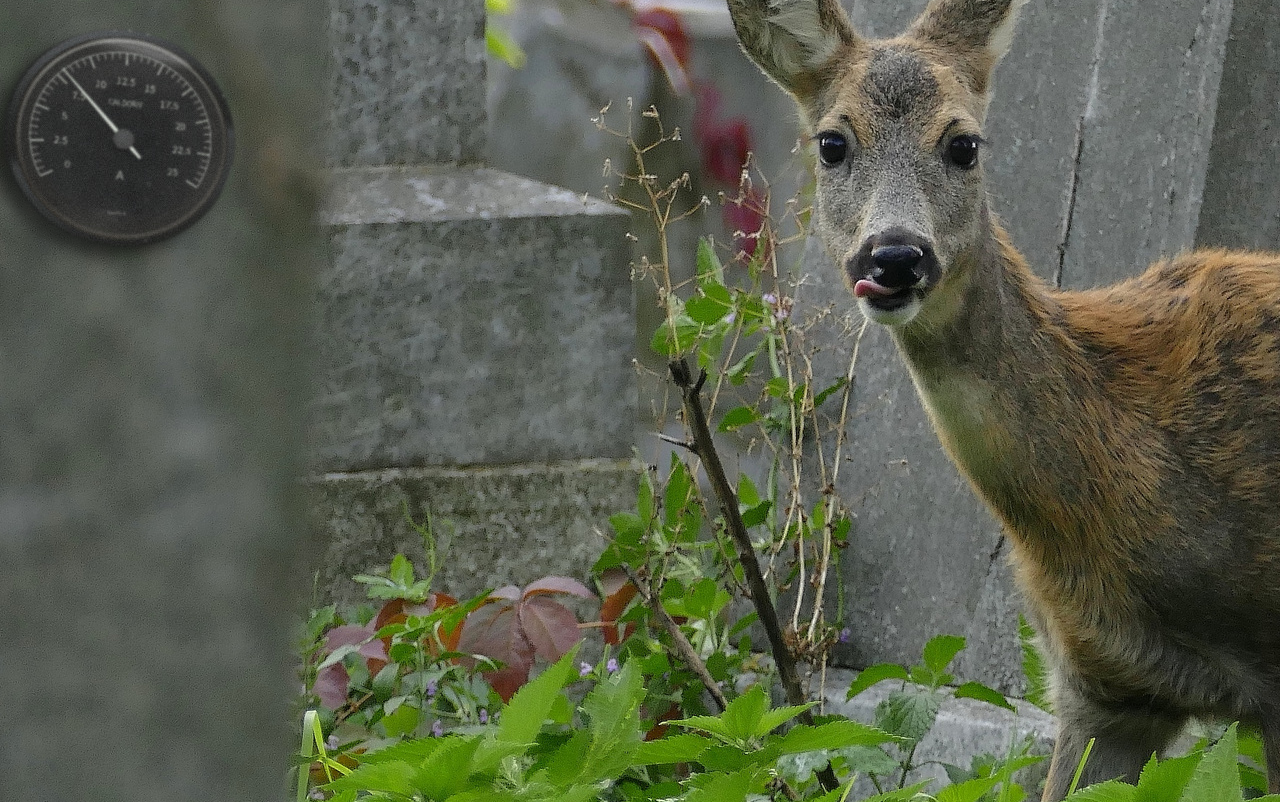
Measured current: 8 A
